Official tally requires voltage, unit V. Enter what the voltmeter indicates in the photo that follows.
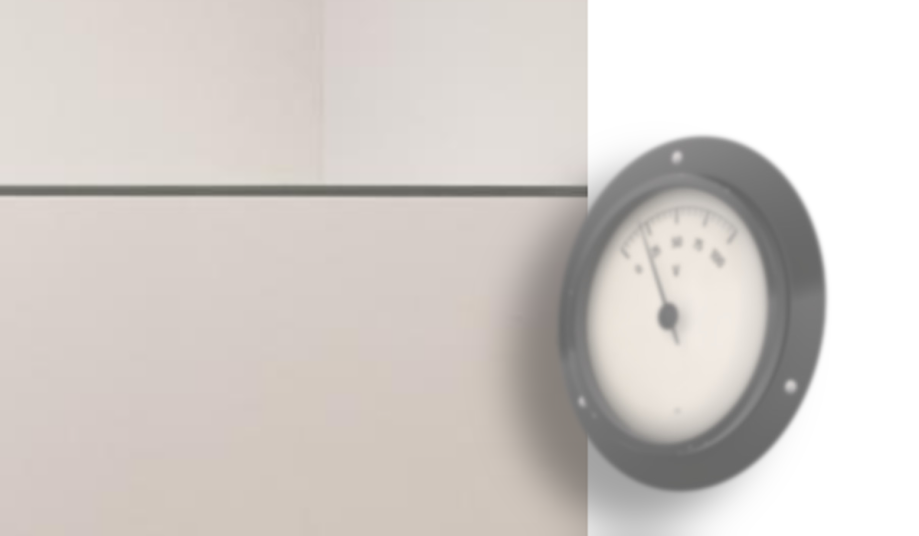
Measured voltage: 25 V
